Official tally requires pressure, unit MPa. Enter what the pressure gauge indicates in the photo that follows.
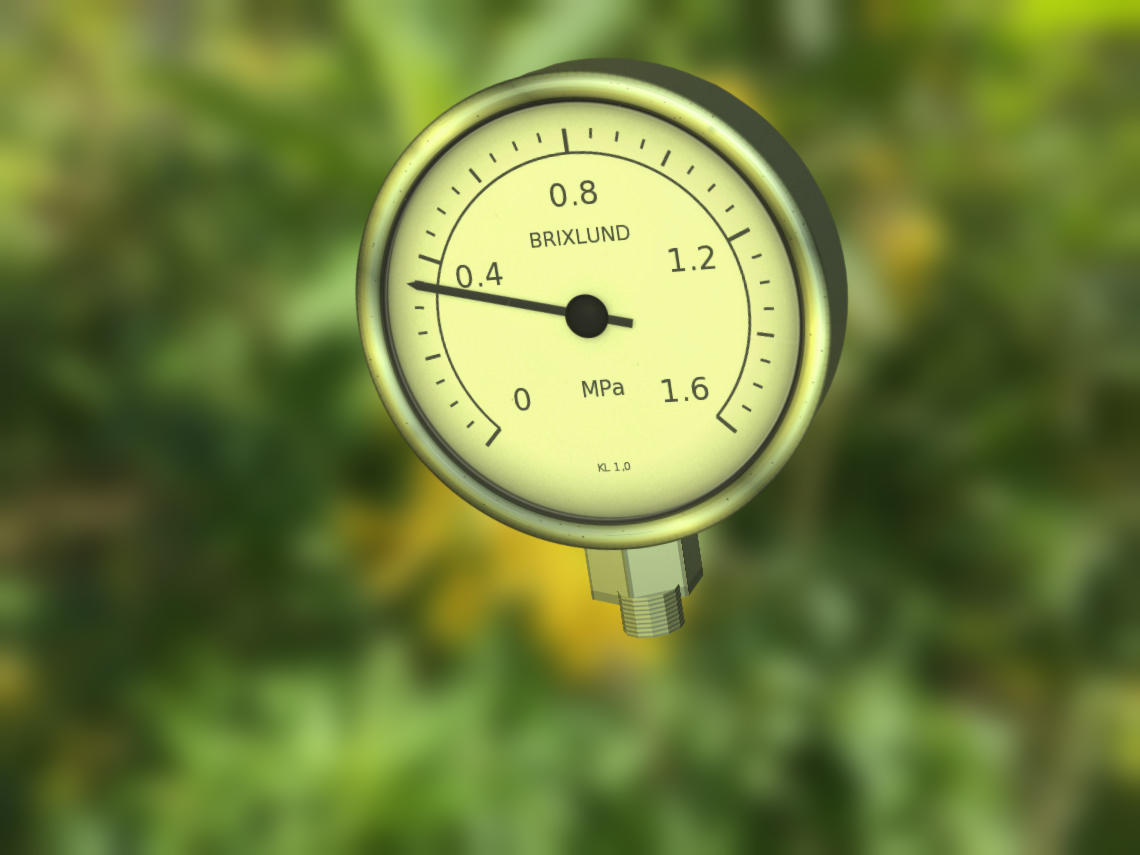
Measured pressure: 0.35 MPa
